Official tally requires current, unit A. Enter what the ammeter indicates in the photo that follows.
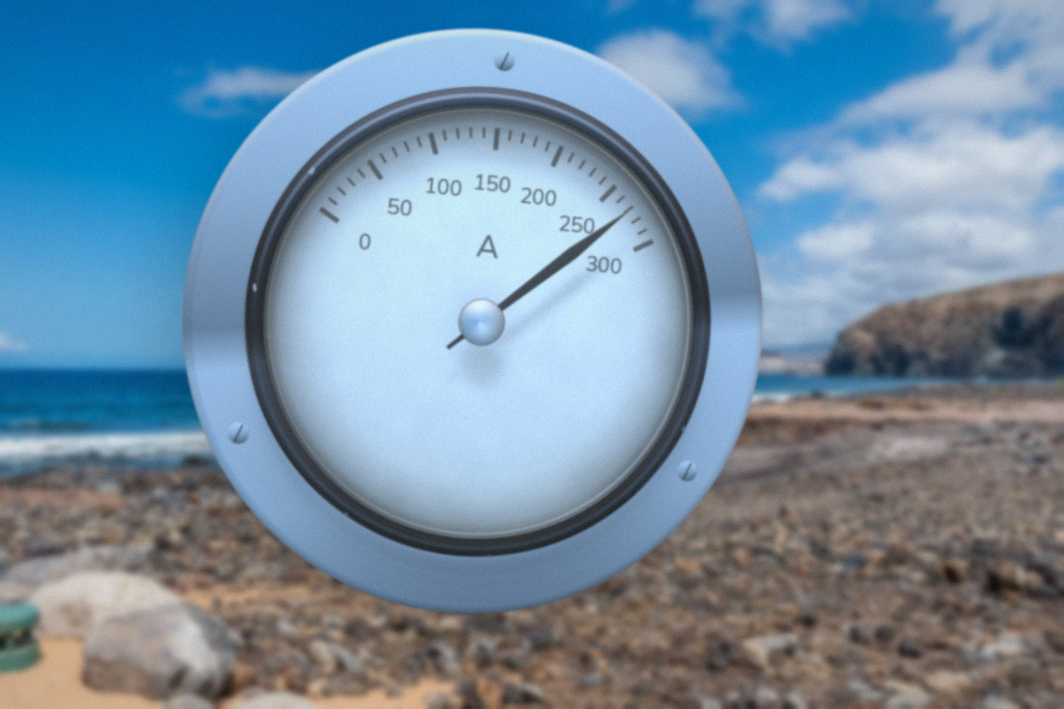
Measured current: 270 A
